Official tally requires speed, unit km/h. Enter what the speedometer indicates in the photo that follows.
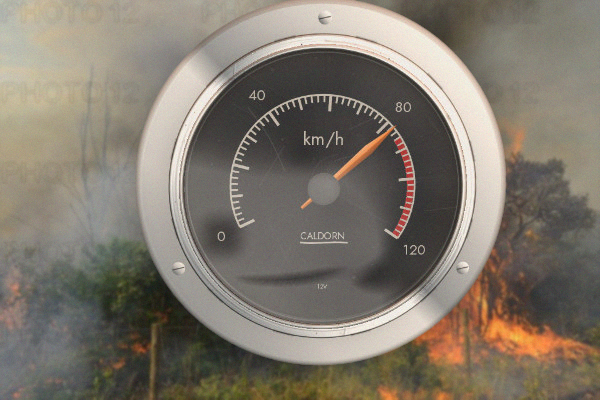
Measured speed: 82 km/h
